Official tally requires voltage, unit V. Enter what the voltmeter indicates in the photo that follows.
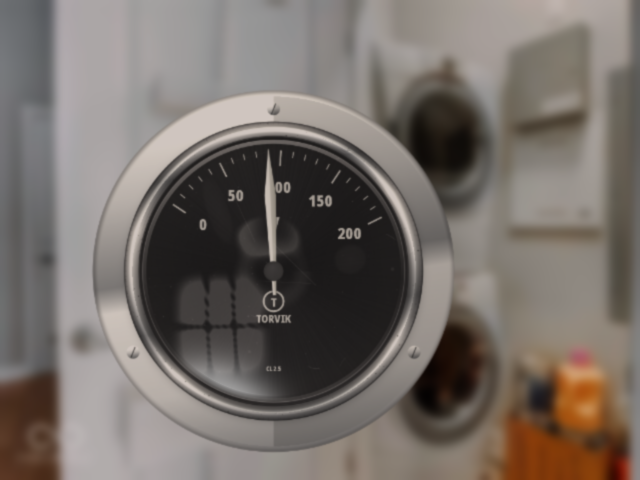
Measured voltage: 90 V
